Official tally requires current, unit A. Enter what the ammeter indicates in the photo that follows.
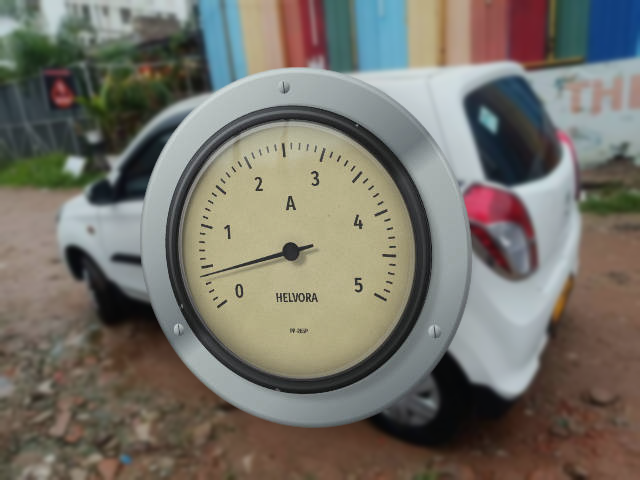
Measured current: 0.4 A
